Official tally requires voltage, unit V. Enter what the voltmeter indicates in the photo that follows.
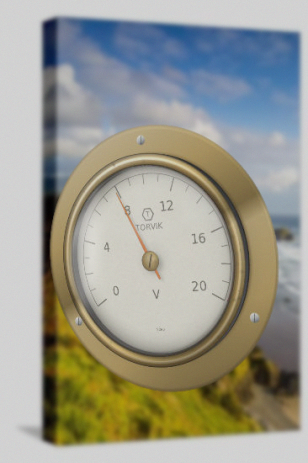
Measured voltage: 8 V
